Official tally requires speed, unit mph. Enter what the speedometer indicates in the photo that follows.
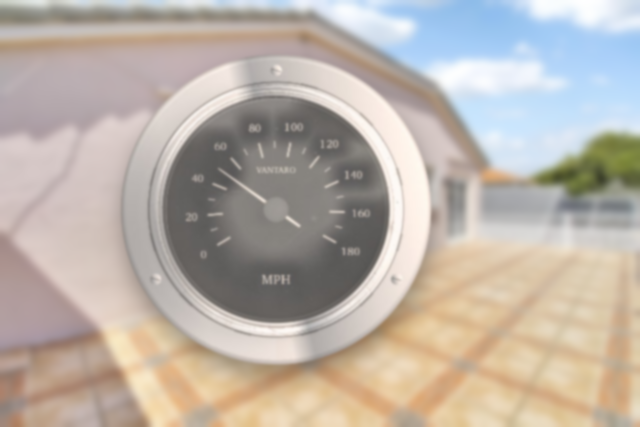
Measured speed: 50 mph
